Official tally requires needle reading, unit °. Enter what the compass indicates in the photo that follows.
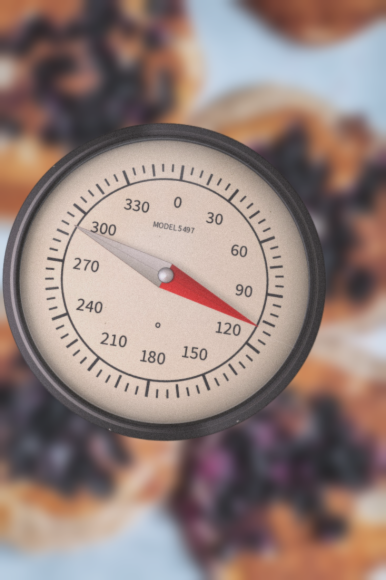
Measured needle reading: 110 °
